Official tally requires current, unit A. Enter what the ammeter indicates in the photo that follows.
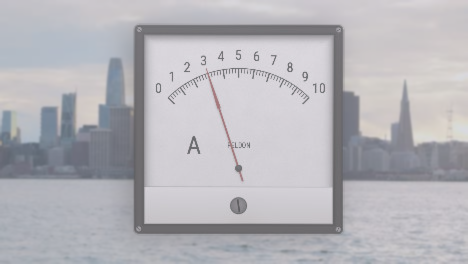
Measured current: 3 A
